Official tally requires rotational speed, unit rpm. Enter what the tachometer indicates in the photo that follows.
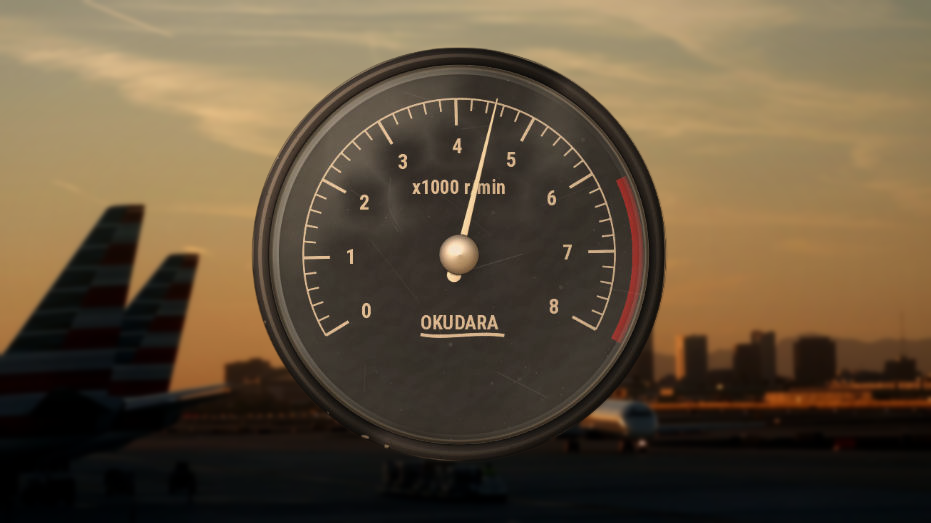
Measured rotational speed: 4500 rpm
